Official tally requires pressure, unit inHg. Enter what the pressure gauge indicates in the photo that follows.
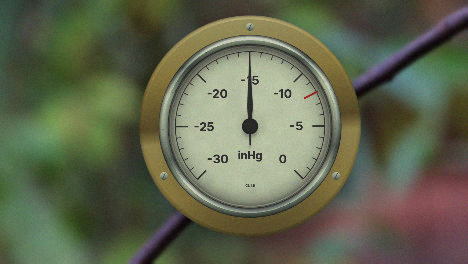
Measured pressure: -15 inHg
